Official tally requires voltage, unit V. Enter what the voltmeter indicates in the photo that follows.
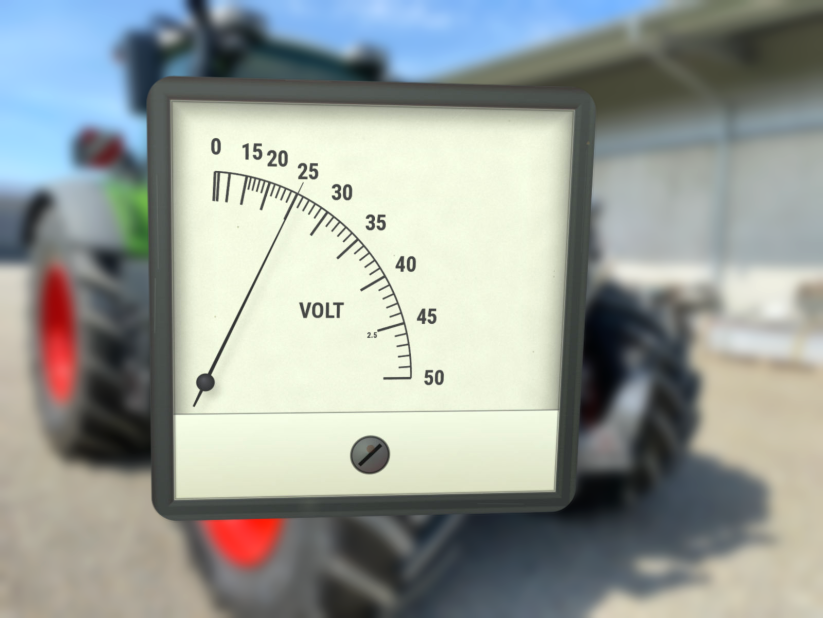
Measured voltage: 25 V
